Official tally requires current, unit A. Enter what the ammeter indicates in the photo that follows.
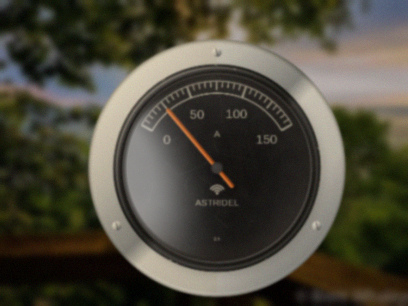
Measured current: 25 A
